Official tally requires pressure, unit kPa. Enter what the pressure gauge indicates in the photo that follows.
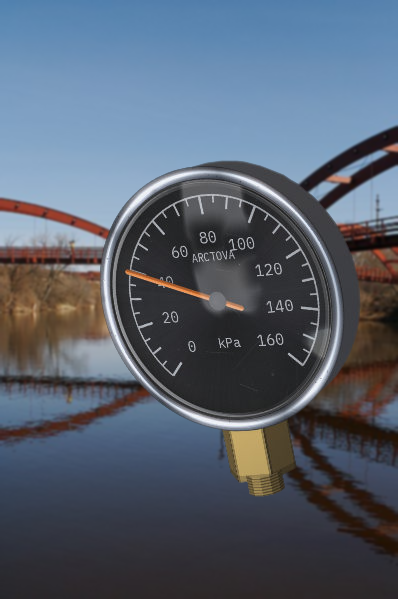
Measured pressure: 40 kPa
